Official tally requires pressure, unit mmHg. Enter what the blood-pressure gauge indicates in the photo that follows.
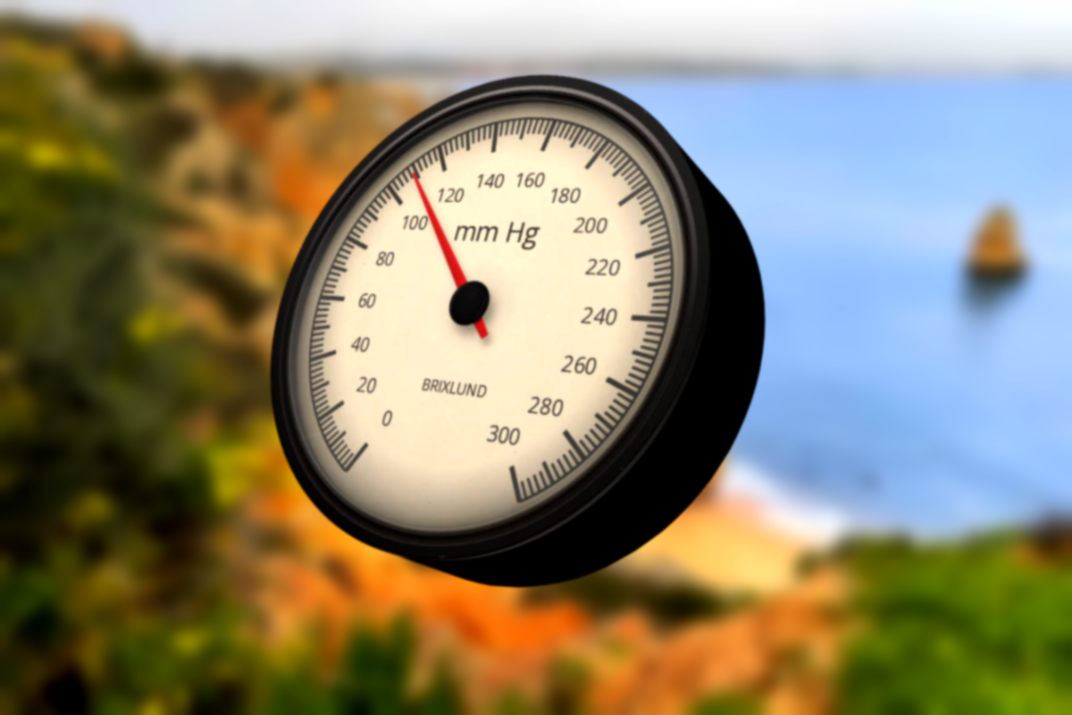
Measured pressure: 110 mmHg
